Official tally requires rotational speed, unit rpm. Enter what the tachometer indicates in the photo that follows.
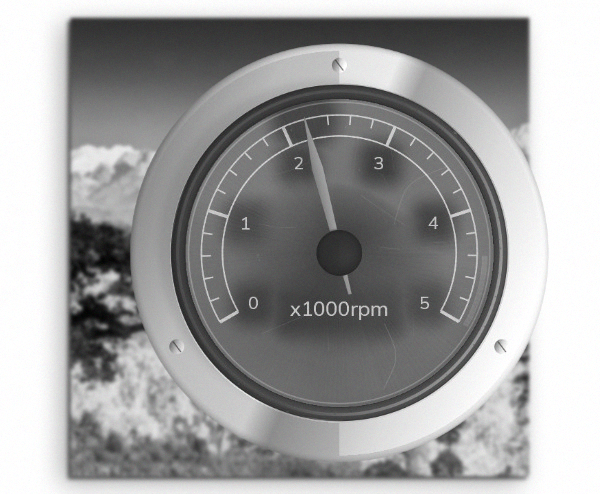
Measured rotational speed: 2200 rpm
